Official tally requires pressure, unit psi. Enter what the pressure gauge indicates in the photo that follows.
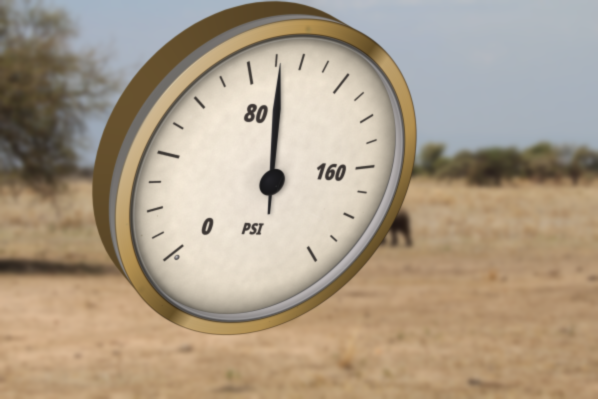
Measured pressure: 90 psi
